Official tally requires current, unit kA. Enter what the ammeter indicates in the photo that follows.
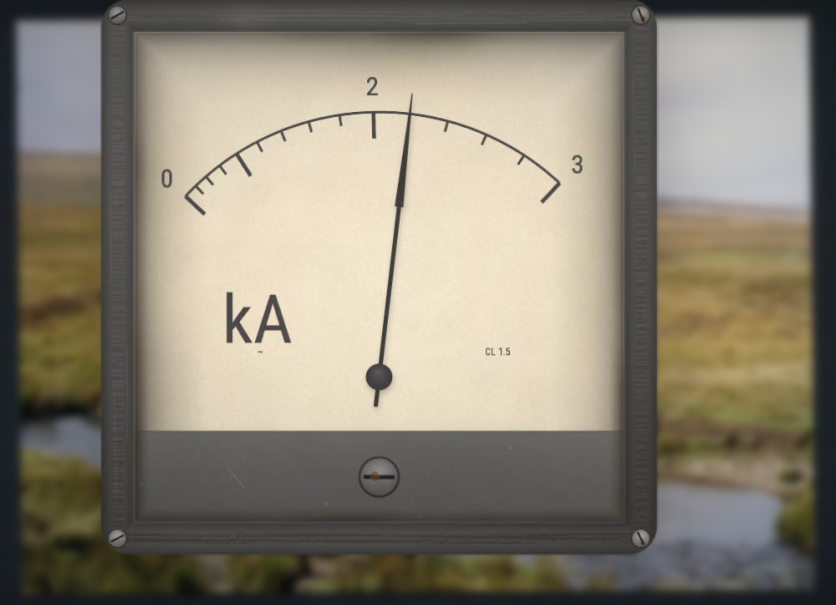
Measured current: 2.2 kA
